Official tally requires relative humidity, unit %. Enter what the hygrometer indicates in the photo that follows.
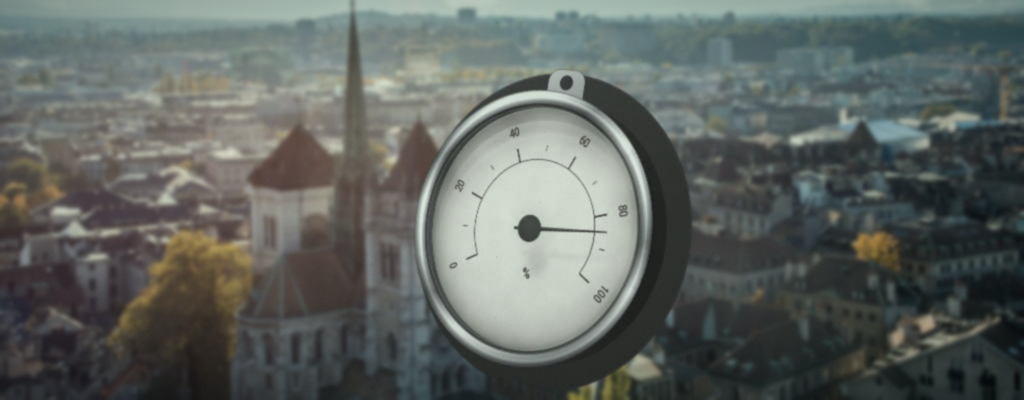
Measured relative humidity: 85 %
